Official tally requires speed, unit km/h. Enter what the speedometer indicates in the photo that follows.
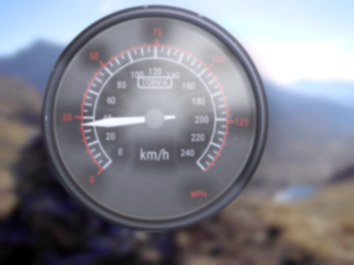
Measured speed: 35 km/h
